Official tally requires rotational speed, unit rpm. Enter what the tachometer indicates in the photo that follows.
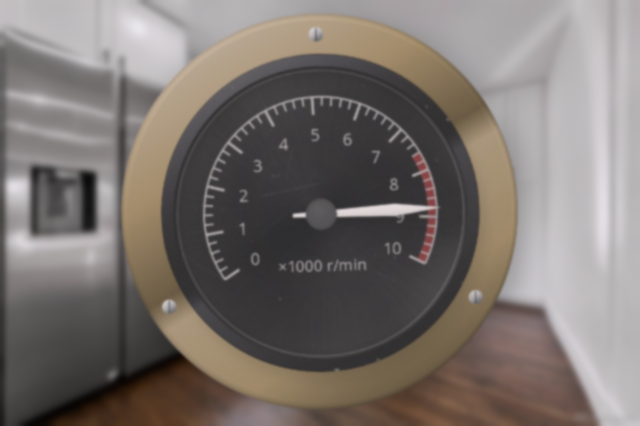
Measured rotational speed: 8800 rpm
